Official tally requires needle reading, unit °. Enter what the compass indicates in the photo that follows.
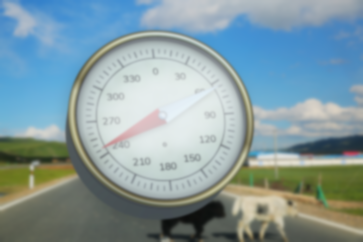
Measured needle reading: 245 °
